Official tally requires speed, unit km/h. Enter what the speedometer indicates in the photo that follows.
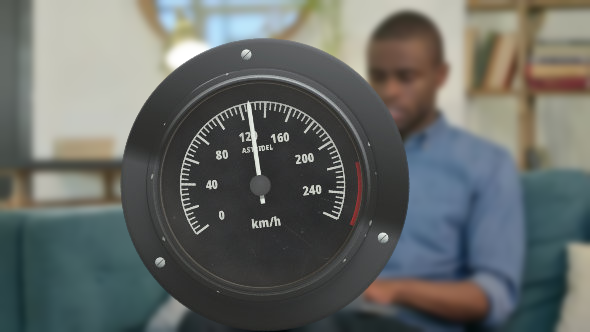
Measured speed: 128 km/h
